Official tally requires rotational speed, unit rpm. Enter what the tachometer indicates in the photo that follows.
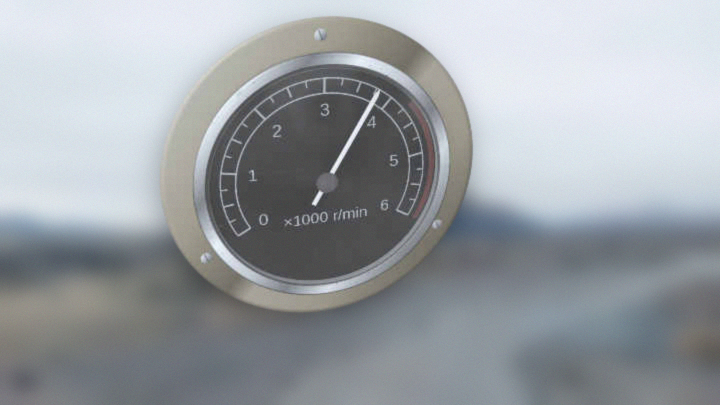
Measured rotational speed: 3750 rpm
